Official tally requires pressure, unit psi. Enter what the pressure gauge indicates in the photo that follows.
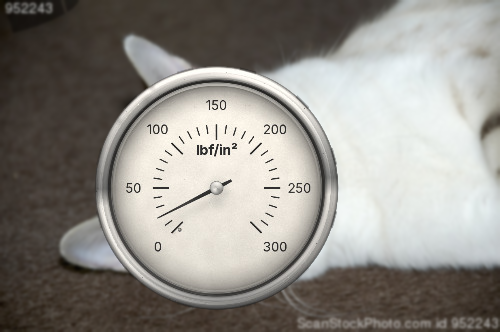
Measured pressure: 20 psi
